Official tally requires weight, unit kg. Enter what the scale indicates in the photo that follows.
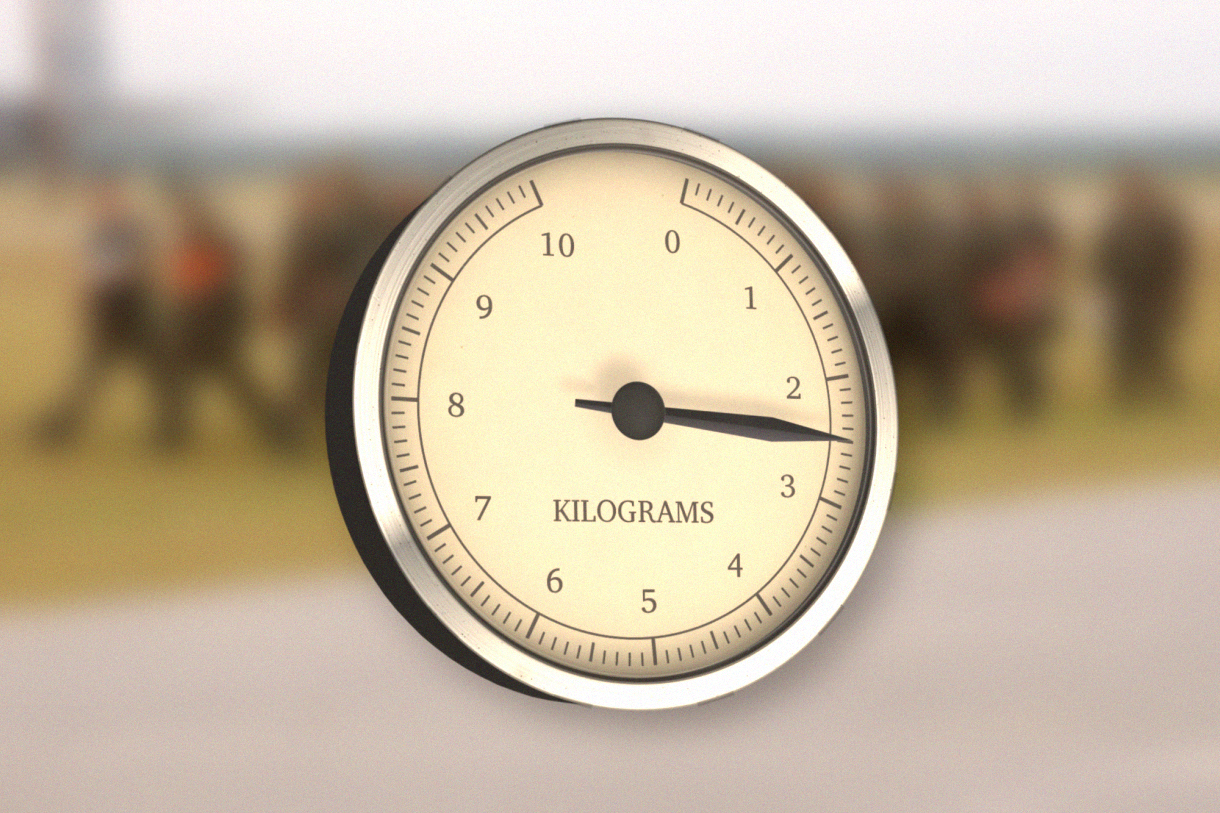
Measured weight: 2.5 kg
